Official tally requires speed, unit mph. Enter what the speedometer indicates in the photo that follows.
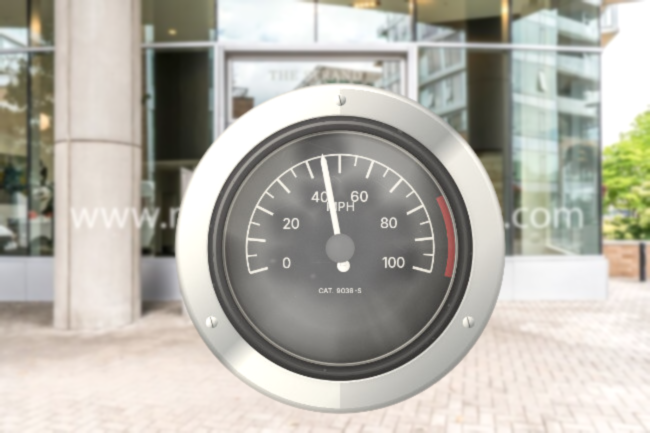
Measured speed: 45 mph
